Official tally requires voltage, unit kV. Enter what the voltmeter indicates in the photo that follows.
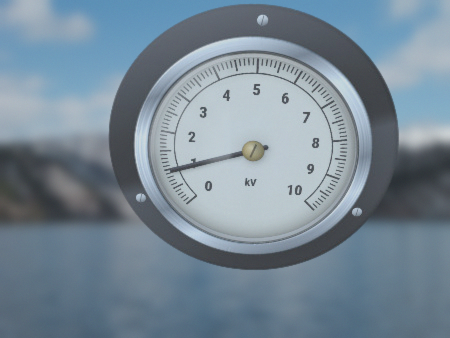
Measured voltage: 1 kV
